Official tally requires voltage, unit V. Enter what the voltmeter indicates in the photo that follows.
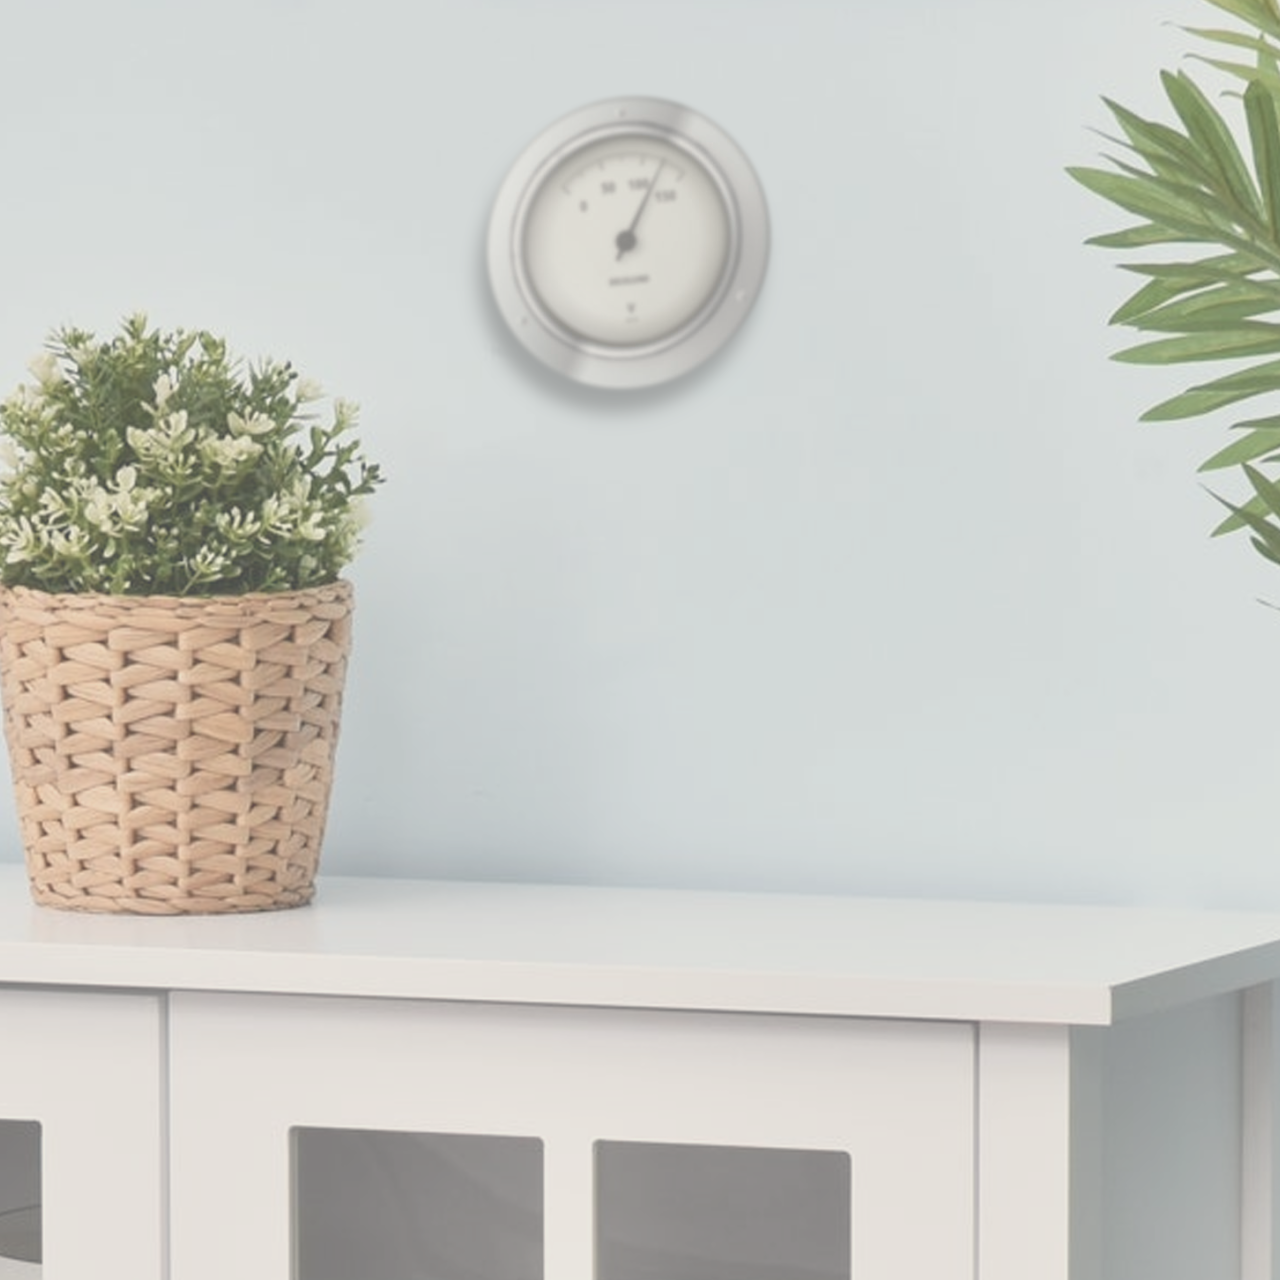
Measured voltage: 125 V
